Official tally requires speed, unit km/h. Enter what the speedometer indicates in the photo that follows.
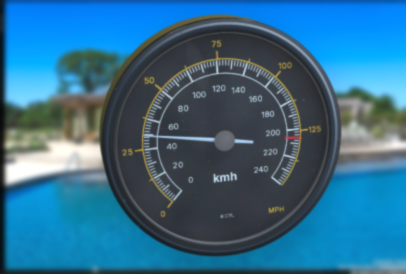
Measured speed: 50 km/h
